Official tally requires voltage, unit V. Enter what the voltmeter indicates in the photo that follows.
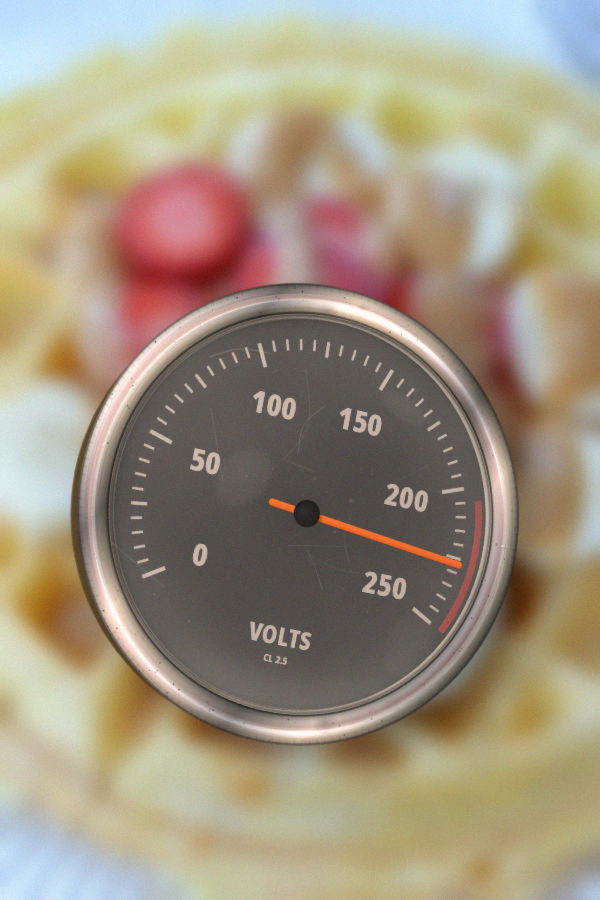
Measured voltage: 227.5 V
